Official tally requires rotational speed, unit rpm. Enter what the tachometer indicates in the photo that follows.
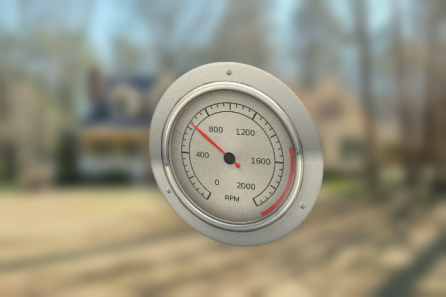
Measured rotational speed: 650 rpm
